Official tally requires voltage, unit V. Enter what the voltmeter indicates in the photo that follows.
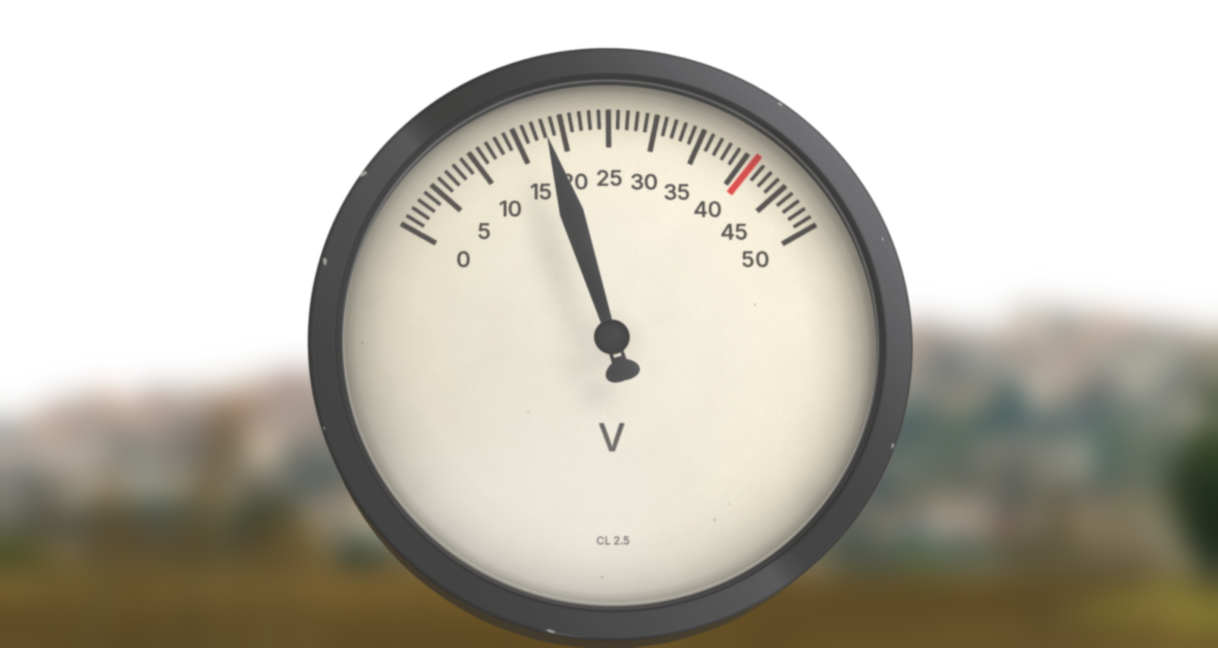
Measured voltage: 18 V
